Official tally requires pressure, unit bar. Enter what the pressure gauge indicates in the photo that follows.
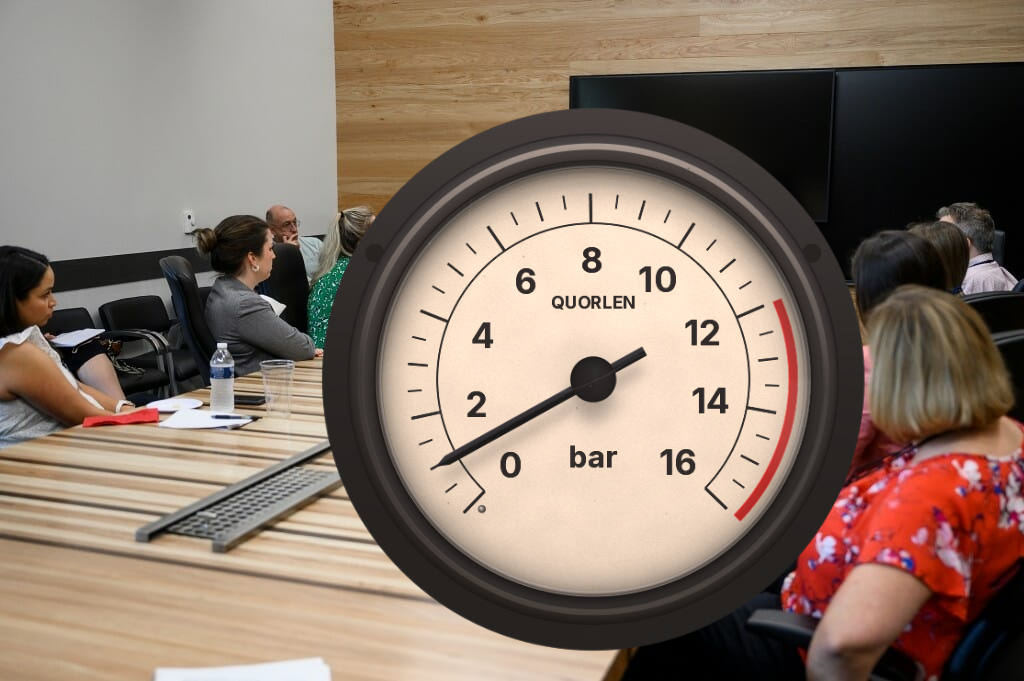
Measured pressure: 1 bar
